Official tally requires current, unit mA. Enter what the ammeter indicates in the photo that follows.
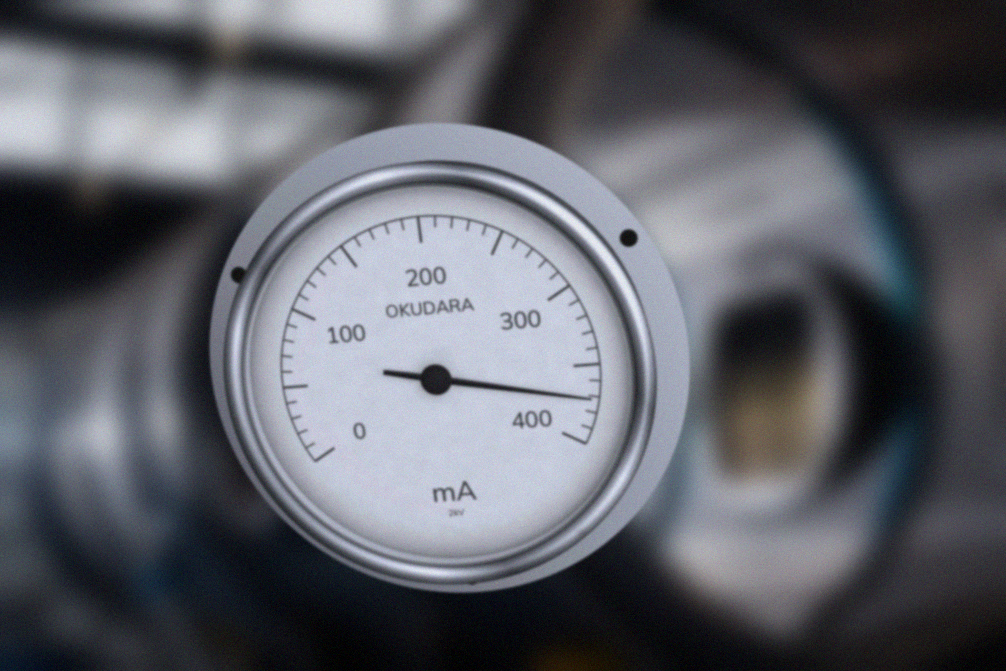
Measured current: 370 mA
